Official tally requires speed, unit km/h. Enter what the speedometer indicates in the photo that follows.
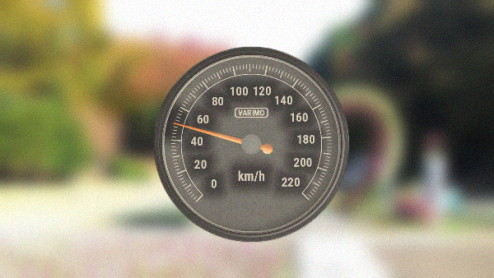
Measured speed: 50 km/h
